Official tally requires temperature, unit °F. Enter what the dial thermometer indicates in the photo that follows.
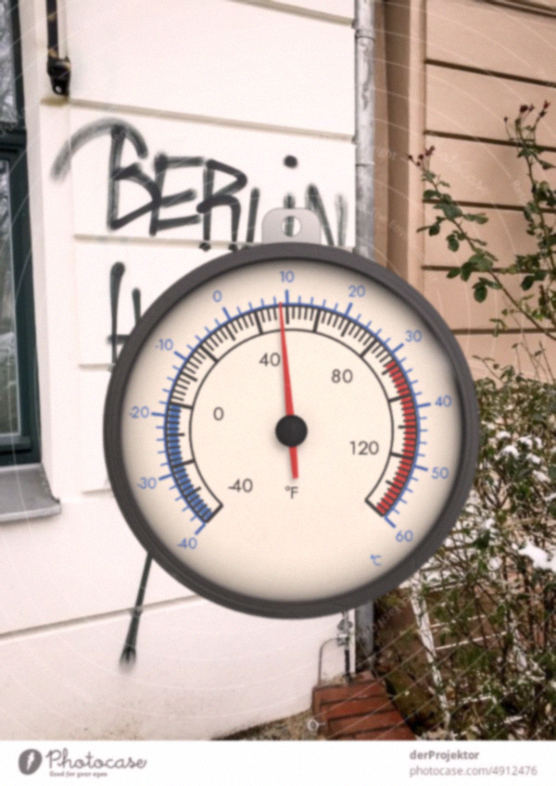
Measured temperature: 48 °F
